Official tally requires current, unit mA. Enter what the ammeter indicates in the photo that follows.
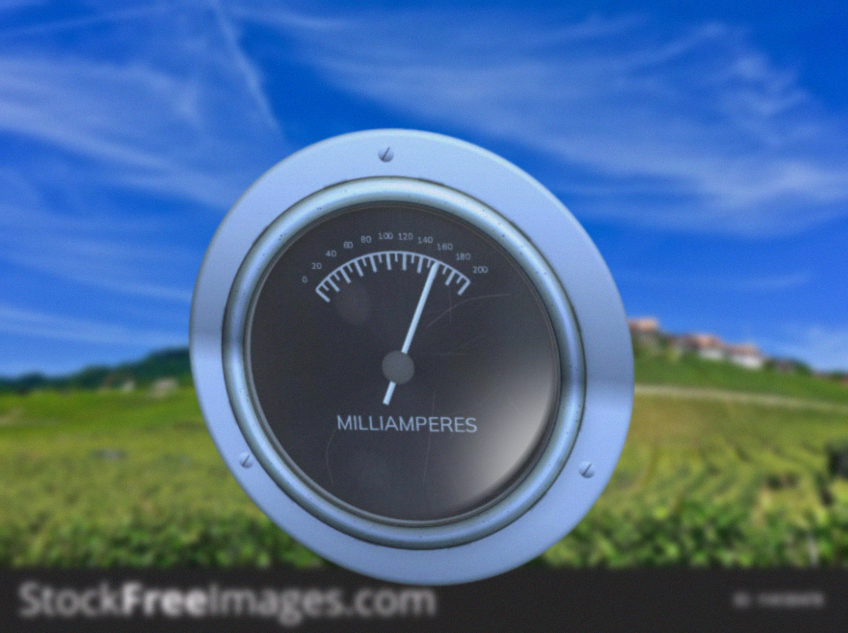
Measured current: 160 mA
